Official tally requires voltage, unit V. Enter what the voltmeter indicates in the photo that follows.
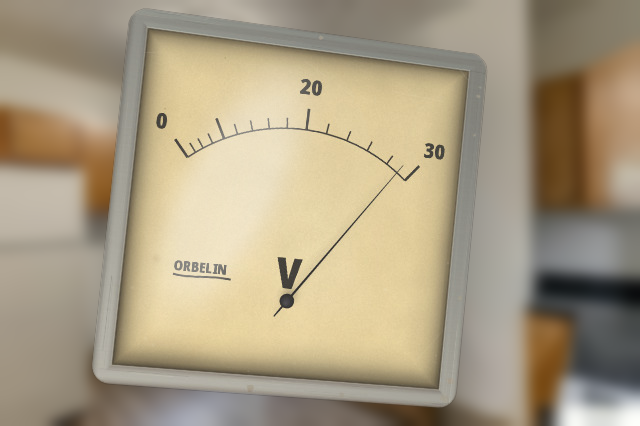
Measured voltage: 29 V
